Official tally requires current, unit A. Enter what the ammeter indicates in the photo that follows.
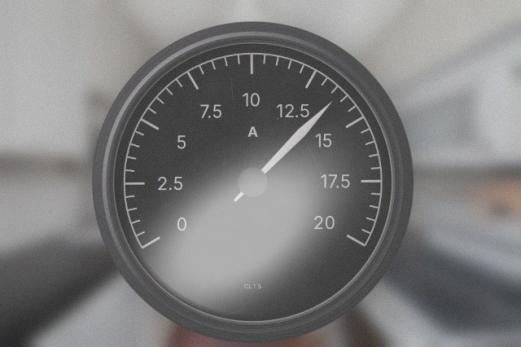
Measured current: 13.75 A
